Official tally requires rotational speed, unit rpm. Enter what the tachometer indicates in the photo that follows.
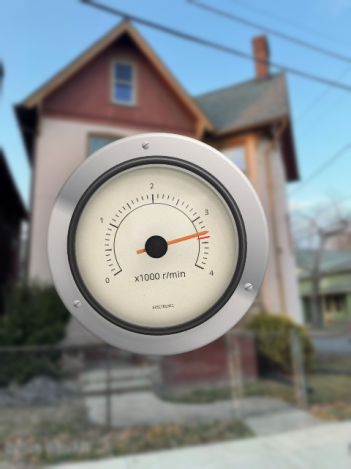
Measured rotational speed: 3300 rpm
